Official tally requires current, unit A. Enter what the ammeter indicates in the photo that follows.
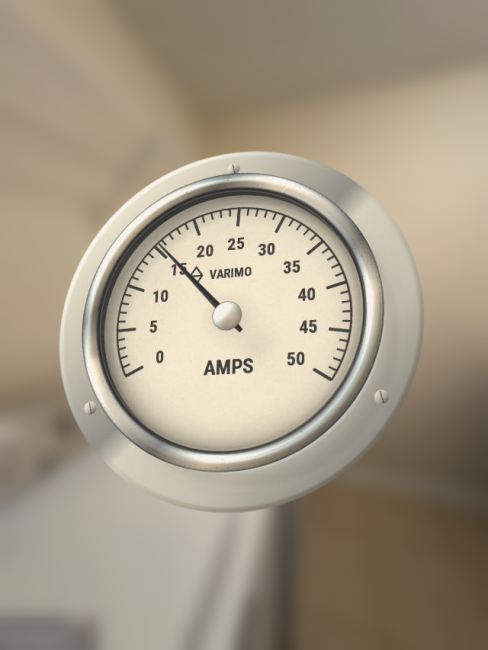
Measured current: 15.5 A
